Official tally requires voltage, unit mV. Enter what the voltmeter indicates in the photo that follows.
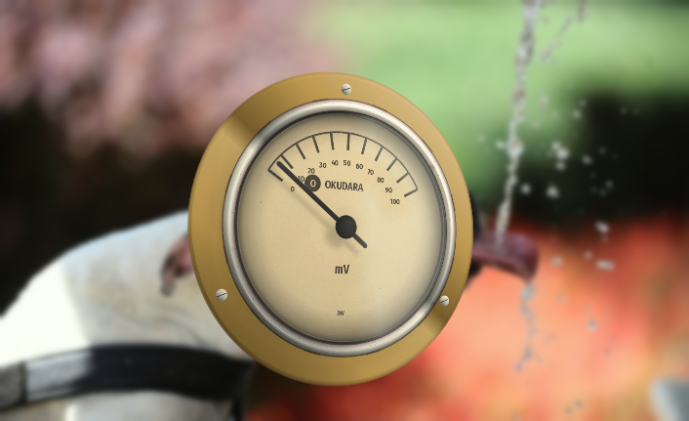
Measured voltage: 5 mV
